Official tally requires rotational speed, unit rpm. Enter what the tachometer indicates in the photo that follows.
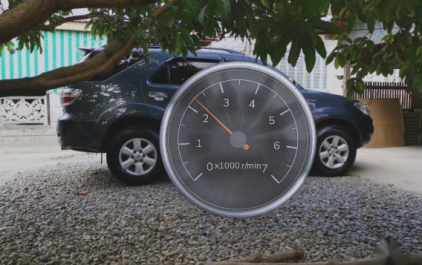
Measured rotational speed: 2250 rpm
